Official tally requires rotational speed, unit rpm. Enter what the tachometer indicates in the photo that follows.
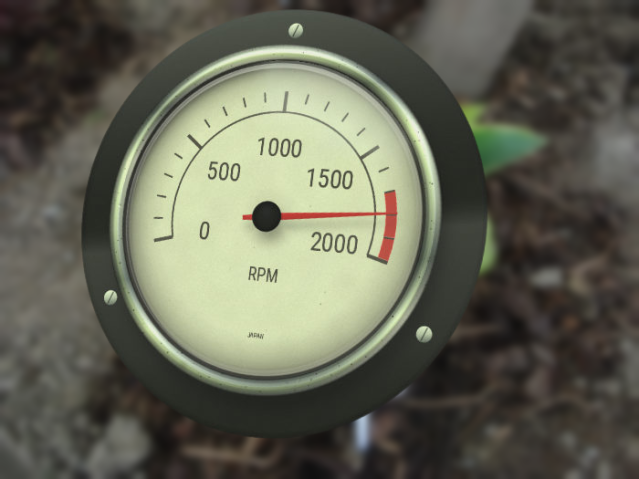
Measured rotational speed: 1800 rpm
